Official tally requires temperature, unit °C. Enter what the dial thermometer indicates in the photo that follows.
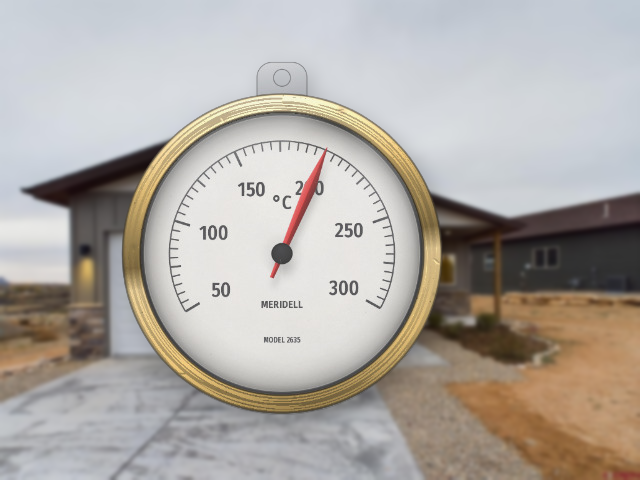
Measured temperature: 200 °C
